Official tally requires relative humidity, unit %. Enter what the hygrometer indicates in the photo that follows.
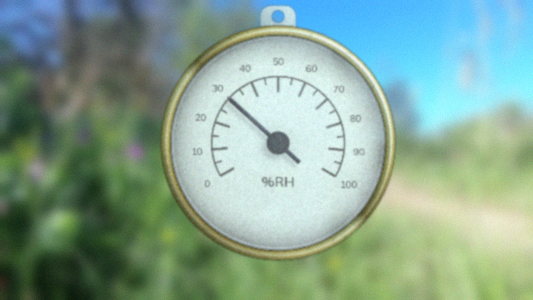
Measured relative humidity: 30 %
